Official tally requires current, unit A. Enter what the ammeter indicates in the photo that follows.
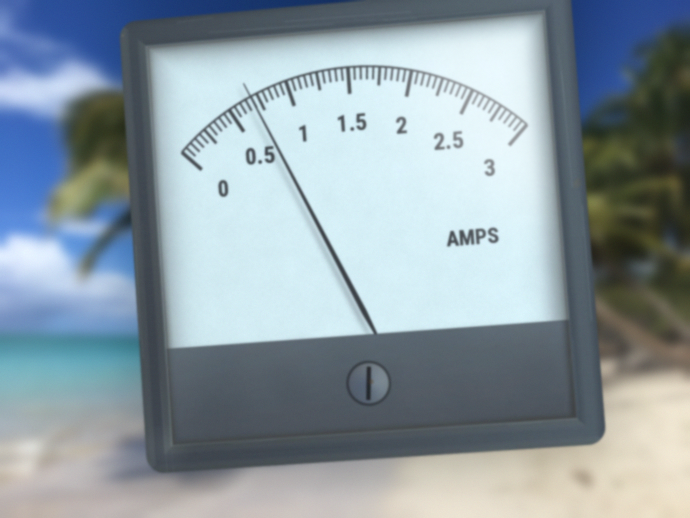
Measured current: 0.7 A
